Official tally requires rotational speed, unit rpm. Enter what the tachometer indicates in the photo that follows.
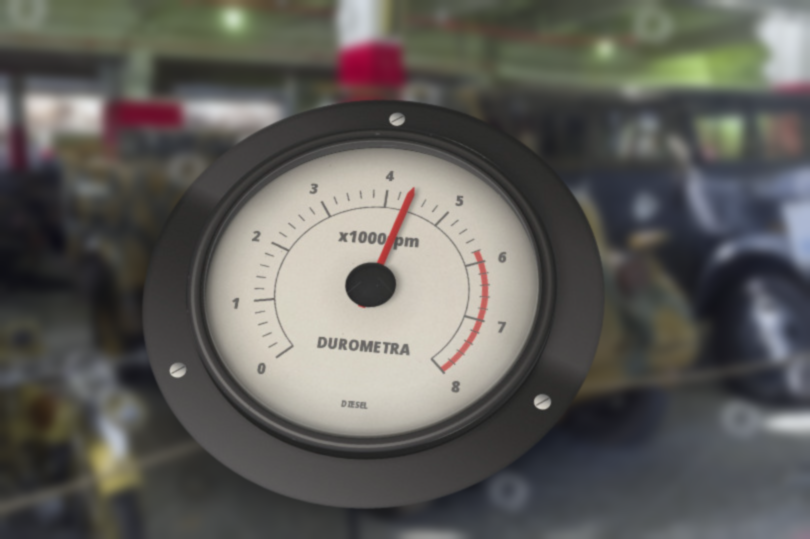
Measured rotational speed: 4400 rpm
